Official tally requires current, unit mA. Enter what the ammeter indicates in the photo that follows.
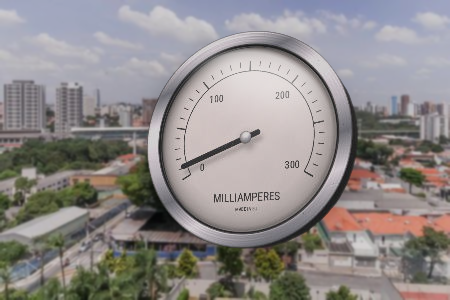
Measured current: 10 mA
